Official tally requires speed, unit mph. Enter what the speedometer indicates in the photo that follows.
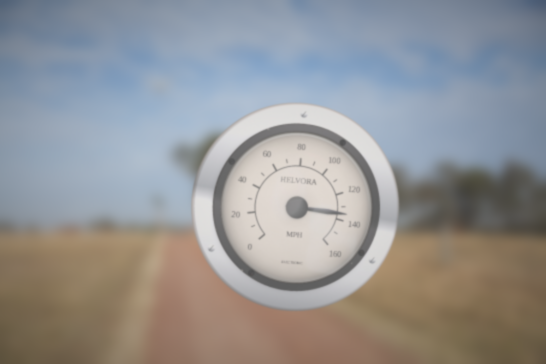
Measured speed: 135 mph
